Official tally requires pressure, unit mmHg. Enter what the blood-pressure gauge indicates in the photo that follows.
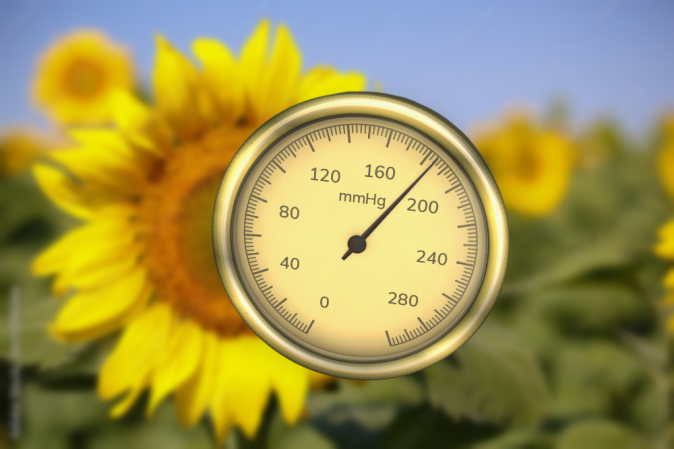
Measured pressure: 184 mmHg
